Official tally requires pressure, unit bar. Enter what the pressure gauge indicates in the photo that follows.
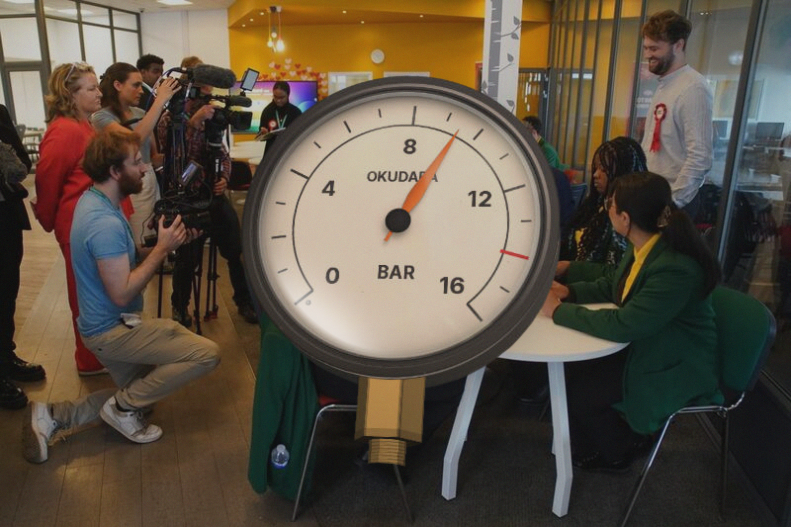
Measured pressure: 9.5 bar
